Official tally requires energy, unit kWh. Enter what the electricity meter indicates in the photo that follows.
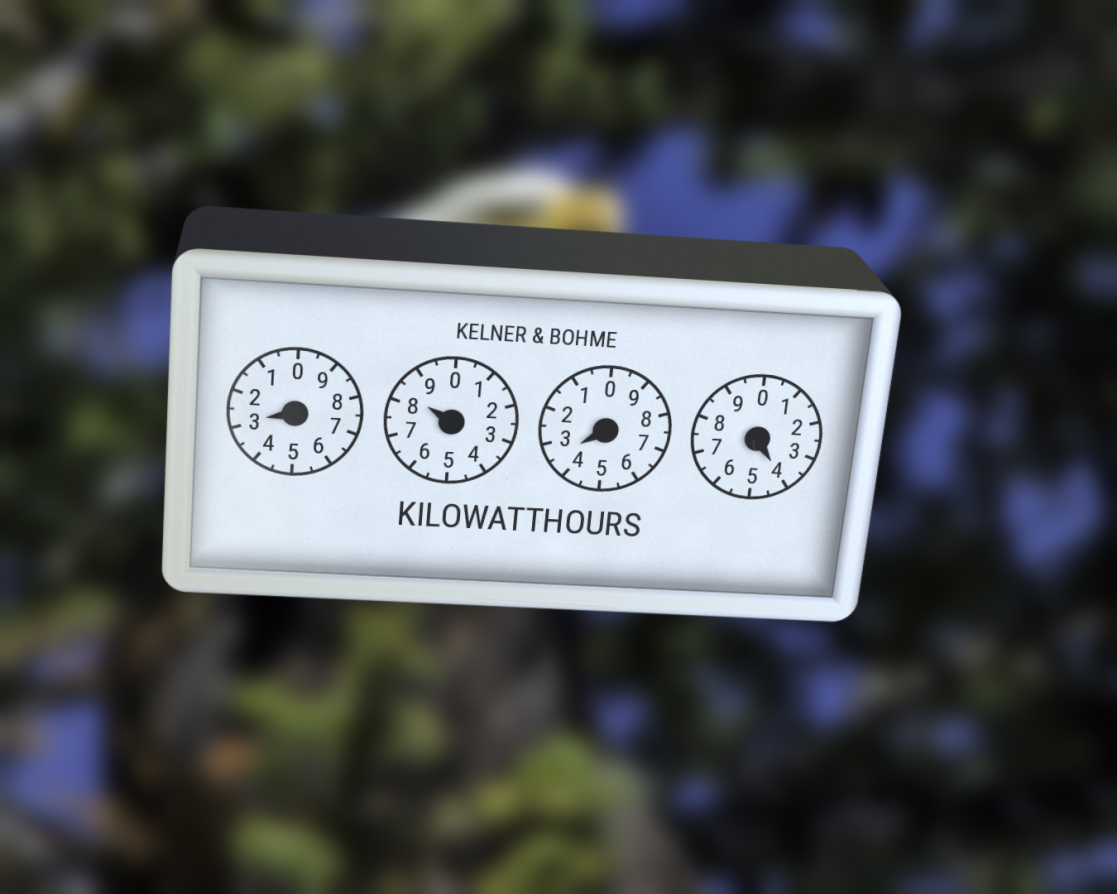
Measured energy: 2834 kWh
